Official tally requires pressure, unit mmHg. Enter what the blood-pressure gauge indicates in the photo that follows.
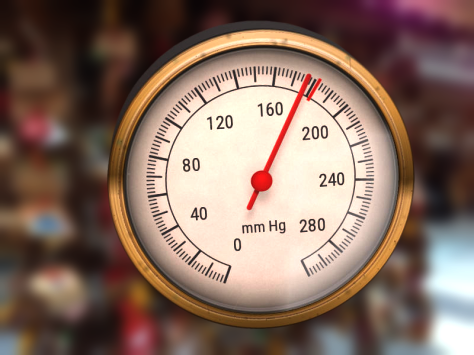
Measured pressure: 176 mmHg
